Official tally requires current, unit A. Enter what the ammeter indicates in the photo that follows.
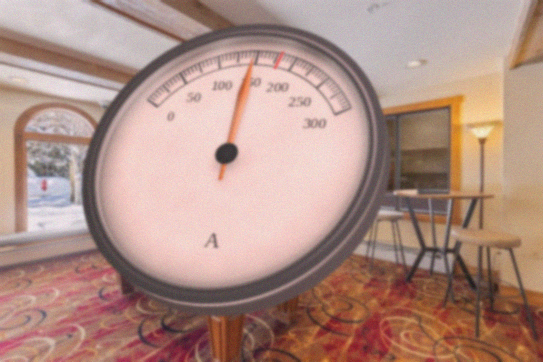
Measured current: 150 A
